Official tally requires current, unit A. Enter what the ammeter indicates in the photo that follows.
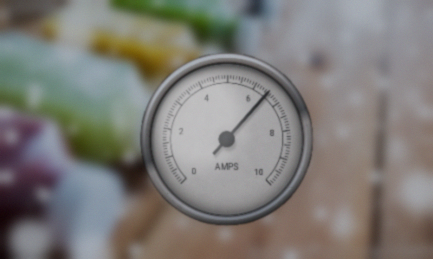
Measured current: 6.5 A
